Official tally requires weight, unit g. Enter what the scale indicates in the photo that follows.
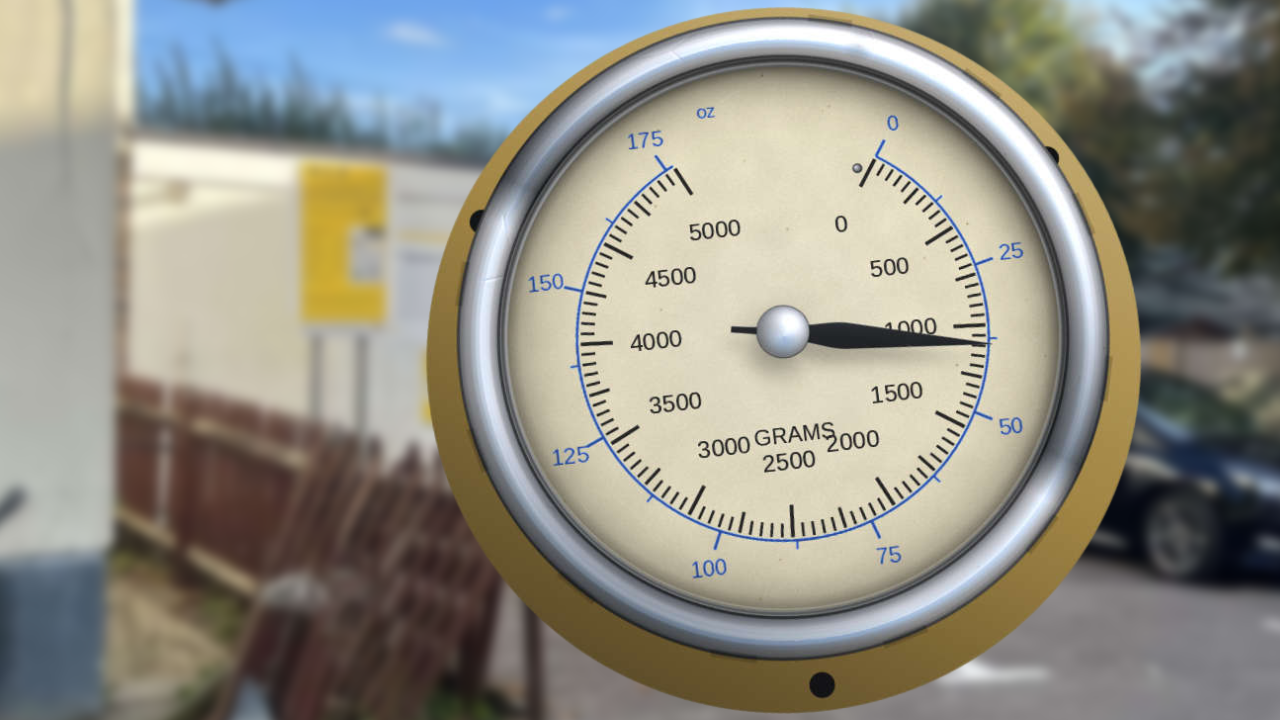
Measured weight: 1100 g
